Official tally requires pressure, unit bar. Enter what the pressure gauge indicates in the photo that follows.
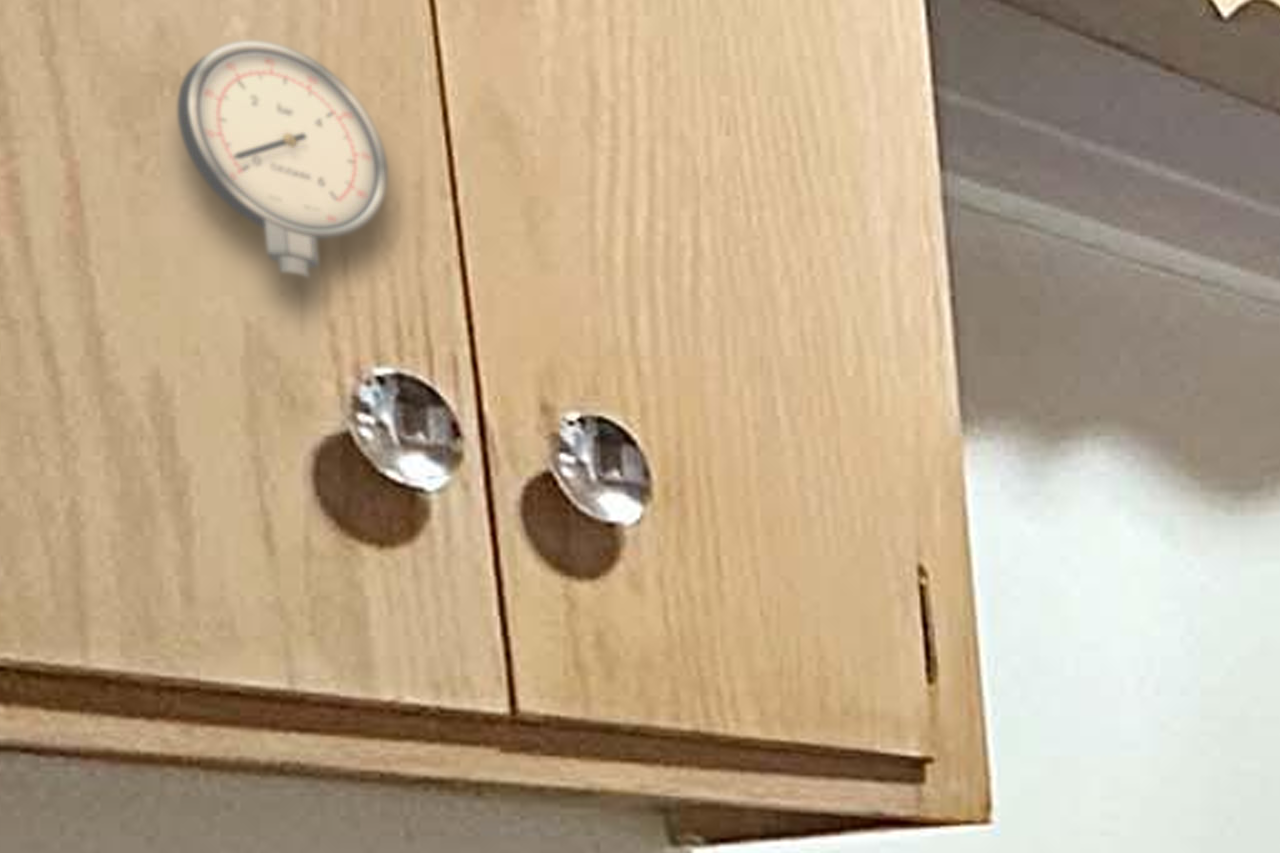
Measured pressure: 0.25 bar
